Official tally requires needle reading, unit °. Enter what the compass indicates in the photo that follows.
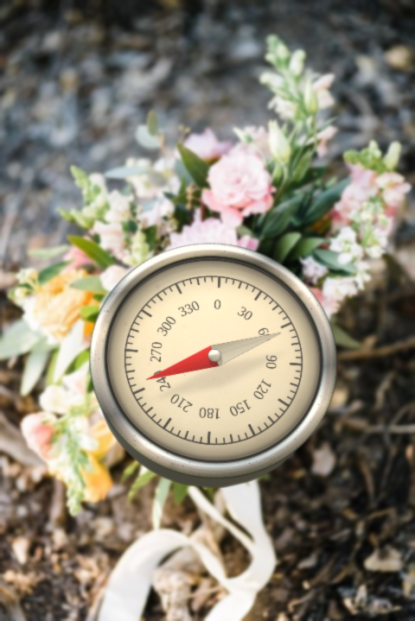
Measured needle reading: 245 °
